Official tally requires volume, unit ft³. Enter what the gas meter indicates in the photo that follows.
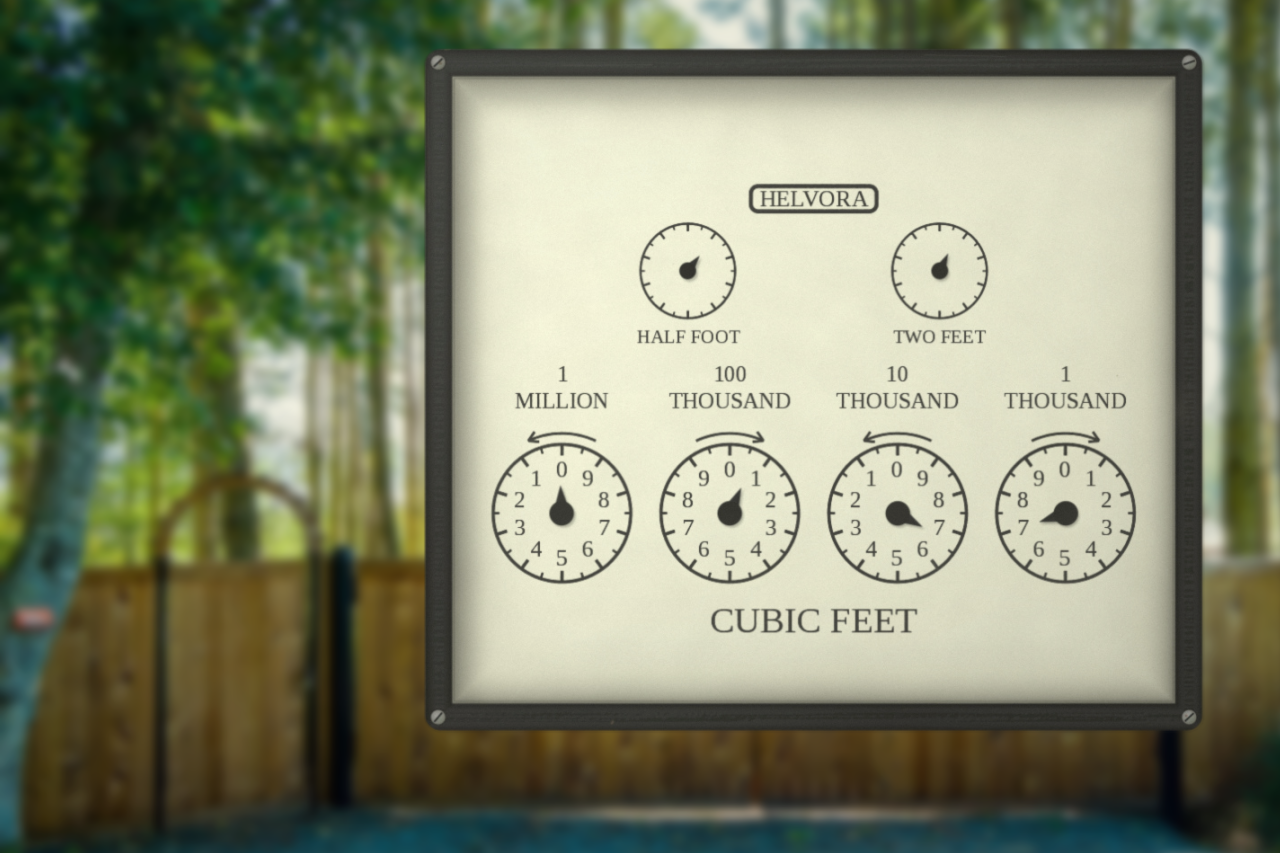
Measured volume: 6700 ft³
